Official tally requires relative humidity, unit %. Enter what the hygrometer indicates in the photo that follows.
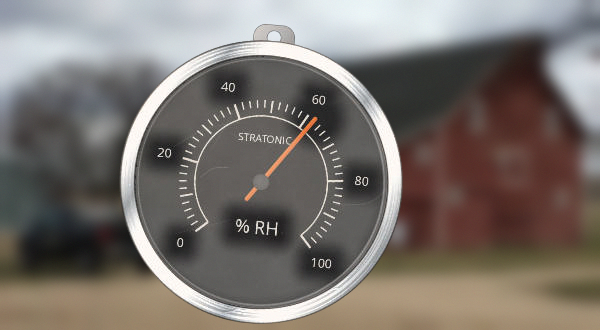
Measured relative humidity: 62 %
